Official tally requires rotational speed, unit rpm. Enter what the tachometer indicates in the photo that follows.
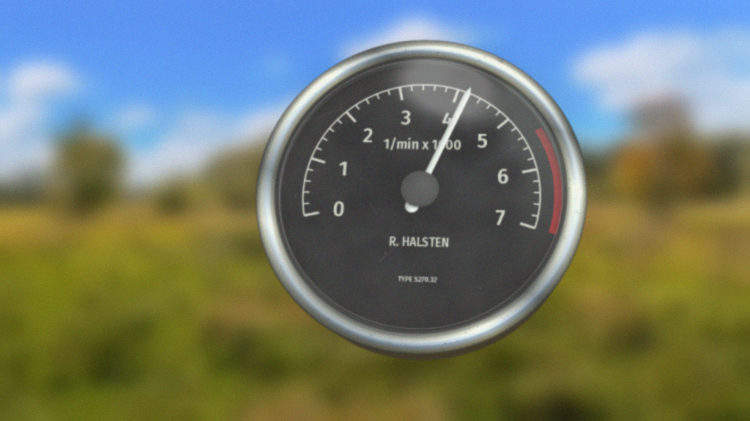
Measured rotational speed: 4200 rpm
